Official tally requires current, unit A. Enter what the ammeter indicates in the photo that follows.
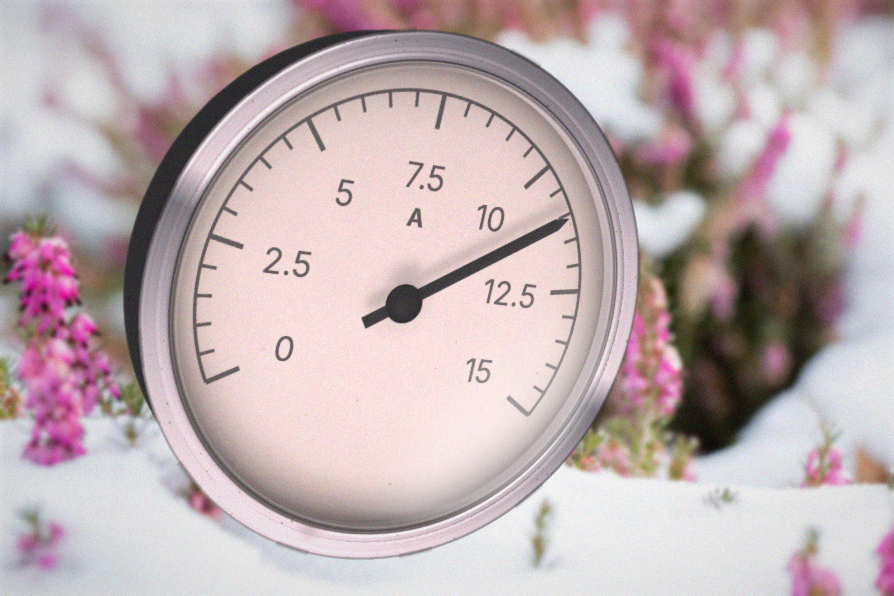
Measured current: 11 A
